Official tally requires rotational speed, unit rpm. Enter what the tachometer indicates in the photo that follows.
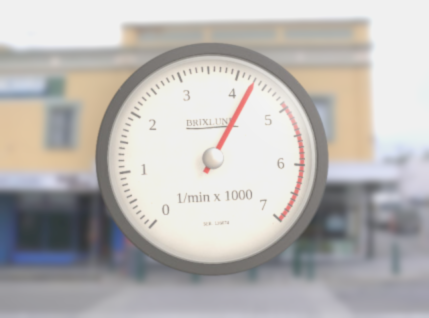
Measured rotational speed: 4300 rpm
